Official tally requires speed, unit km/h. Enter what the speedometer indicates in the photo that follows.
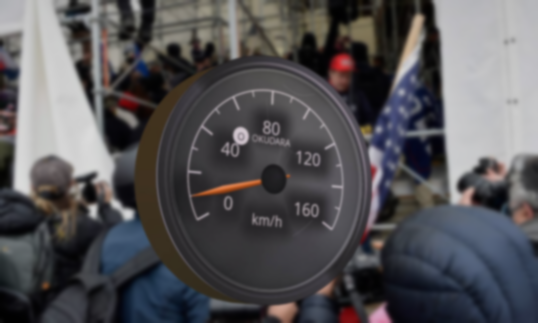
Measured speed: 10 km/h
